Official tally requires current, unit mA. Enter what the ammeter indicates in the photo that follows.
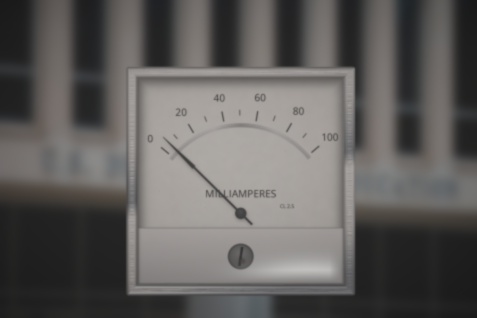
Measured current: 5 mA
